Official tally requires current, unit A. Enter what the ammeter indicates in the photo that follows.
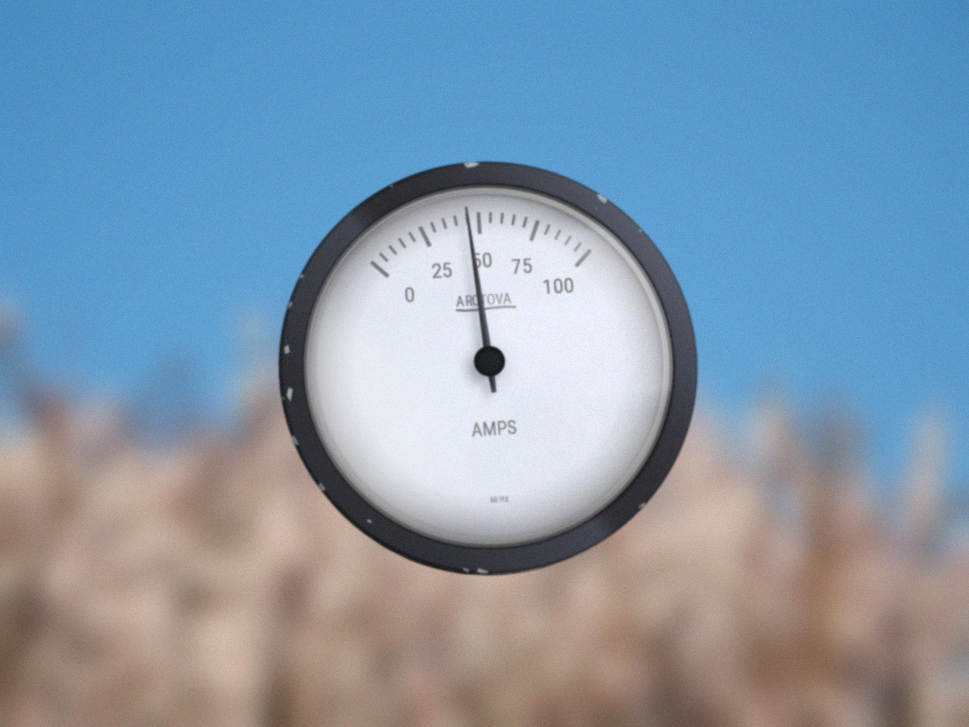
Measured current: 45 A
